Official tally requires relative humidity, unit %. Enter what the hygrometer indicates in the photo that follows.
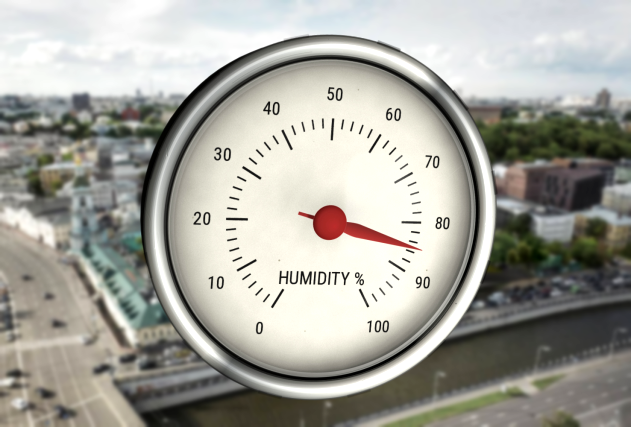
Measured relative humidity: 85 %
